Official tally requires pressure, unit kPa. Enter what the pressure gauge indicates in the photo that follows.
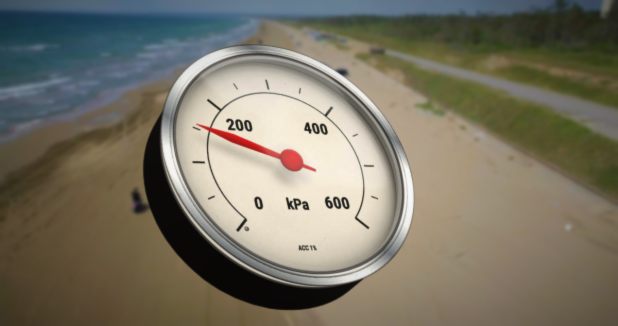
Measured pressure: 150 kPa
